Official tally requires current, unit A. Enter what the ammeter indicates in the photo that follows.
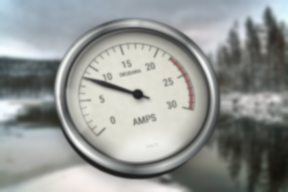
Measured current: 8 A
